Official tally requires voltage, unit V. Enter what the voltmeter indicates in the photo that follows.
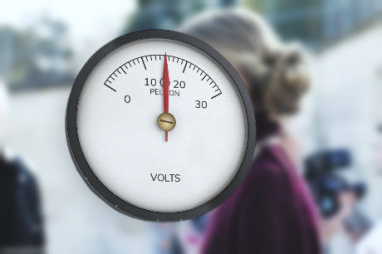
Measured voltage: 15 V
